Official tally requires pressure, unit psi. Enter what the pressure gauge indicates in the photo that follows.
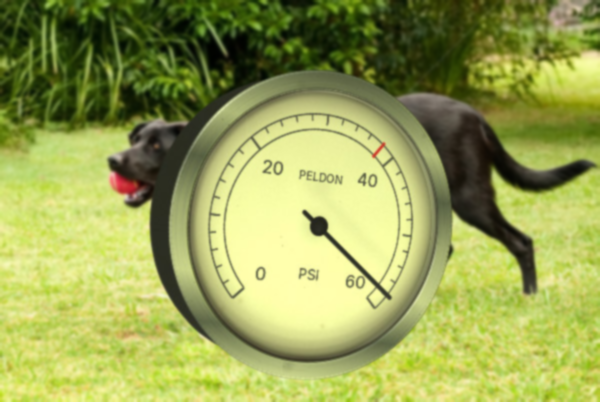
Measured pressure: 58 psi
